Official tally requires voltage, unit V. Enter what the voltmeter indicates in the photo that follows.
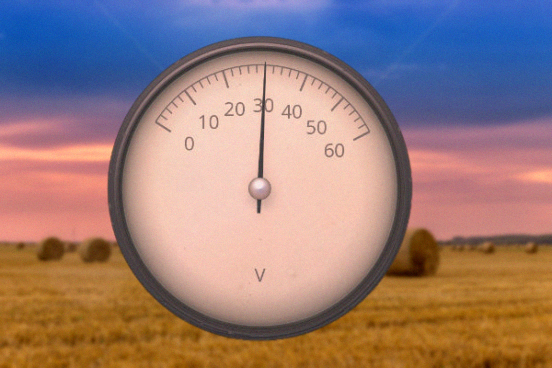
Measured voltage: 30 V
